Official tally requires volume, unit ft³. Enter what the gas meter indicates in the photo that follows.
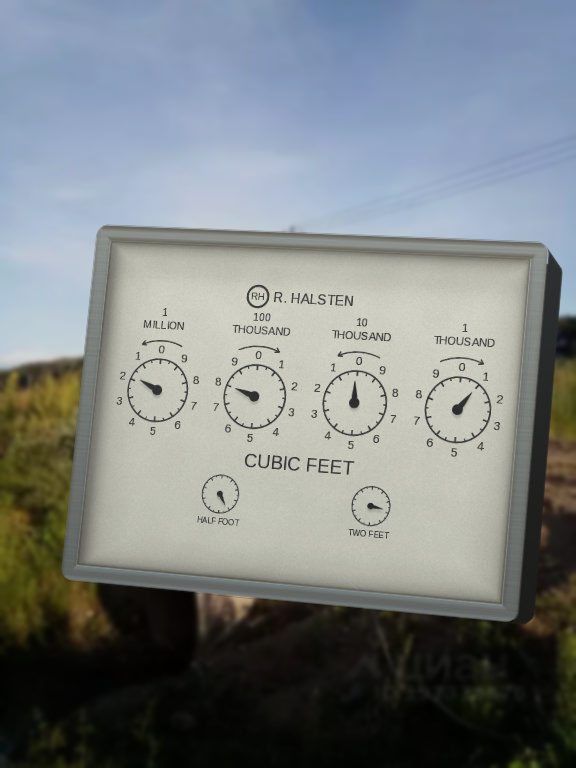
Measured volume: 180100 ft³
